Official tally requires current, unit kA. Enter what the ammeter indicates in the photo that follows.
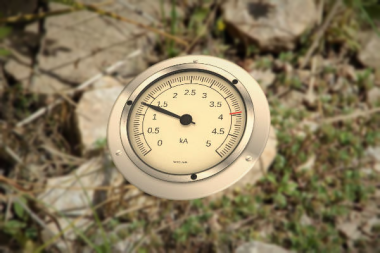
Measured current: 1.25 kA
